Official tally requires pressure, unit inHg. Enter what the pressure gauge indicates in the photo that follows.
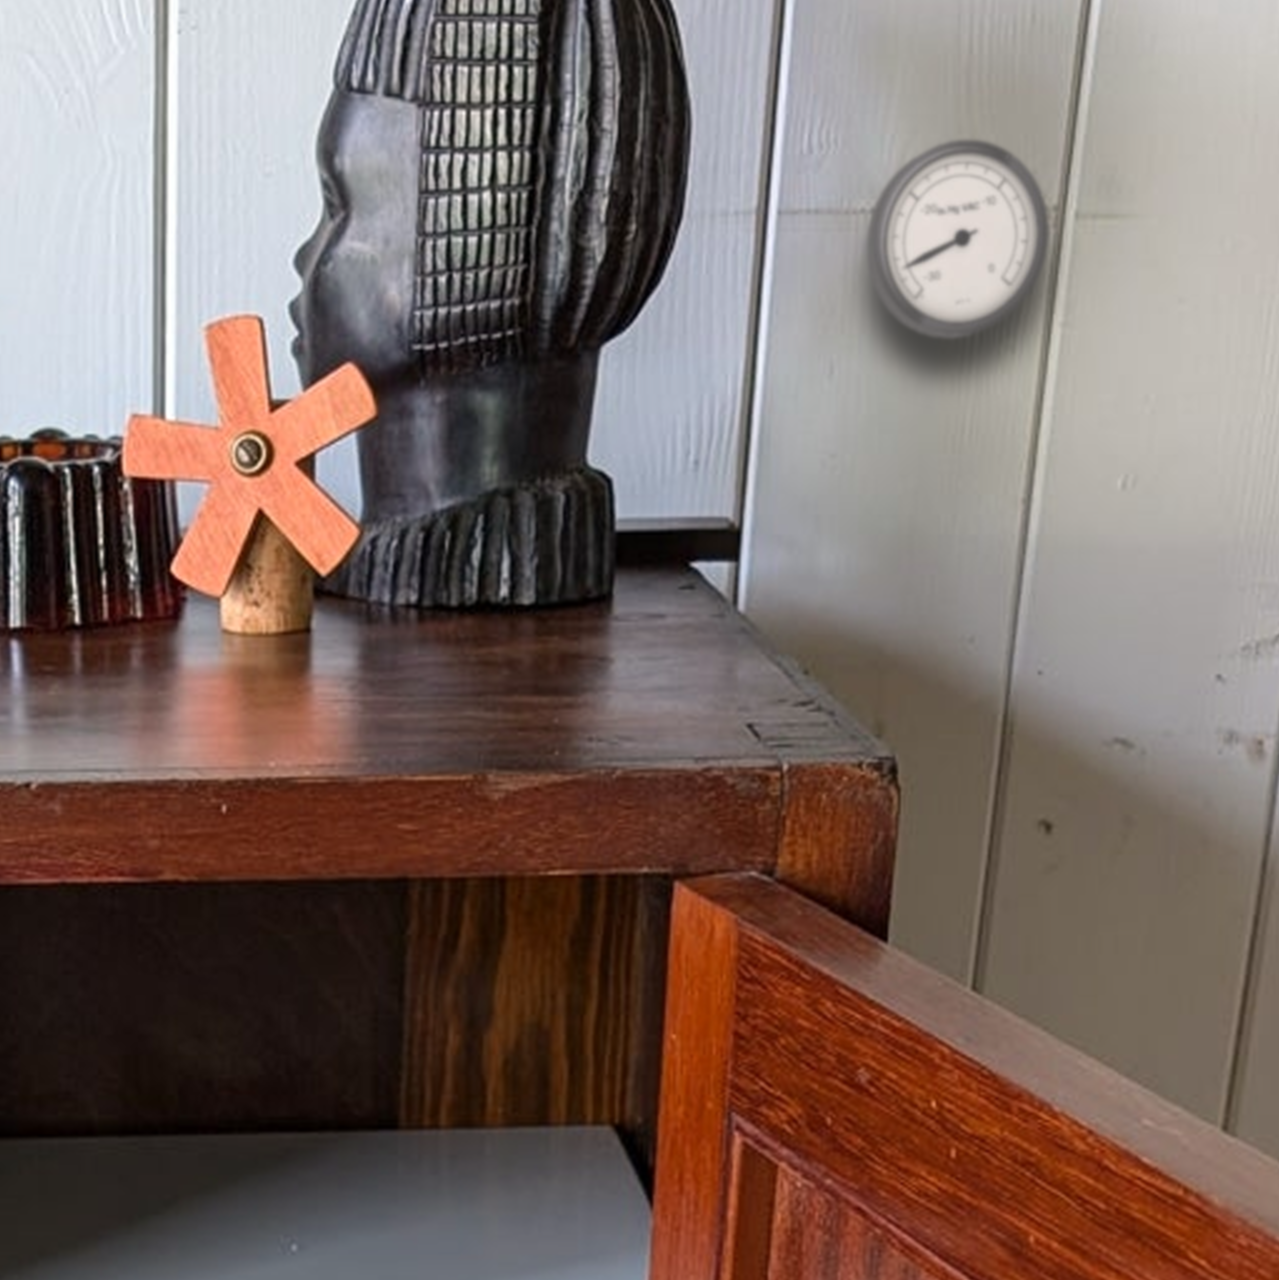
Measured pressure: -27 inHg
